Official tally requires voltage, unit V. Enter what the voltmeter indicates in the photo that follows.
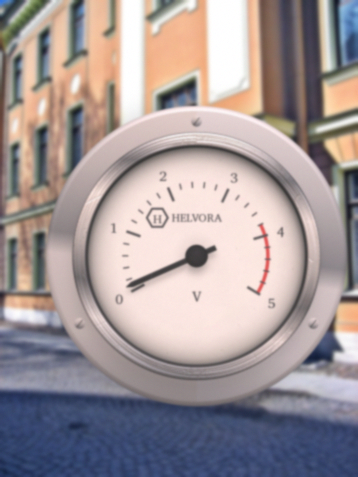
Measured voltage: 0.1 V
